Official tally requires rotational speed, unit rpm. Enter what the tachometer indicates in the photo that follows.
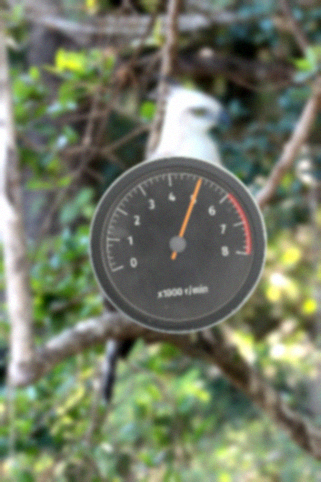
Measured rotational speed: 5000 rpm
